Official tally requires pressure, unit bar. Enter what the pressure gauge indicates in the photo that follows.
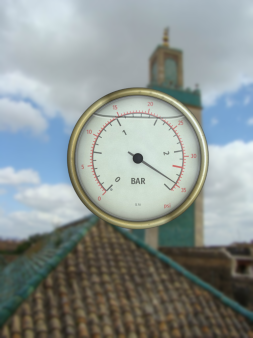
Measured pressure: 2.4 bar
